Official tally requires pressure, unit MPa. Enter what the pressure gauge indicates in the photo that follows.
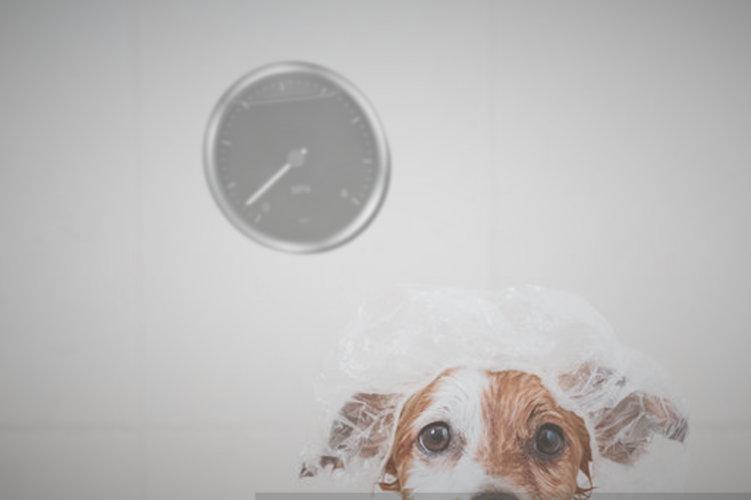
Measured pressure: 0.2 MPa
